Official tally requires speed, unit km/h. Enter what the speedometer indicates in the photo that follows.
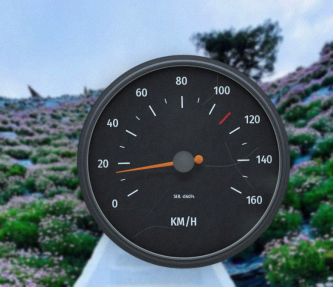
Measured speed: 15 km/h
